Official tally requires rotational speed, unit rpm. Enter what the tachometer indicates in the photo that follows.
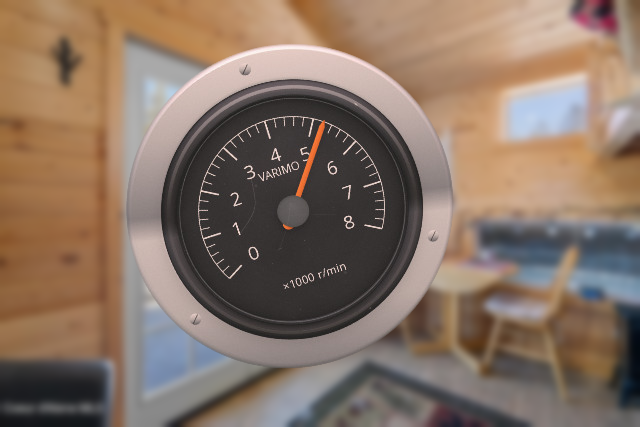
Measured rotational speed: 5200 rpm
